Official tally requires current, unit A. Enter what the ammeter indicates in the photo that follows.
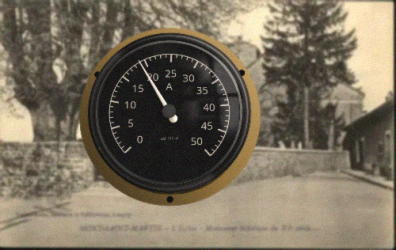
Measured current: 19 A
